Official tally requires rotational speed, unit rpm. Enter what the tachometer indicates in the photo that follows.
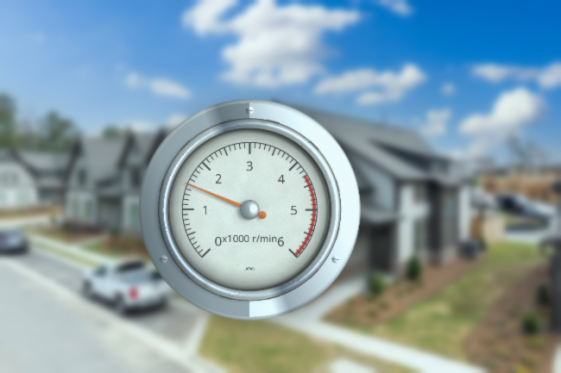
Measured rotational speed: 1500 rpm
